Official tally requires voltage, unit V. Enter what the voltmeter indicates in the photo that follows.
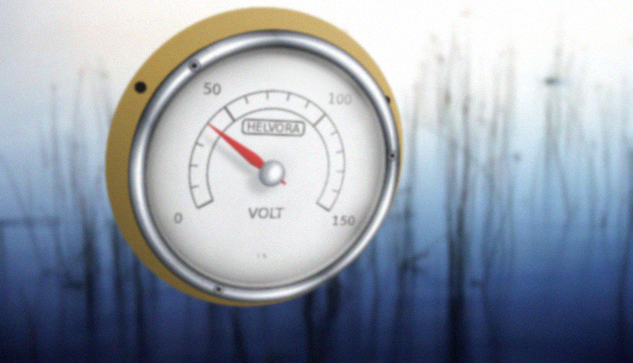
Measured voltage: 40 V
